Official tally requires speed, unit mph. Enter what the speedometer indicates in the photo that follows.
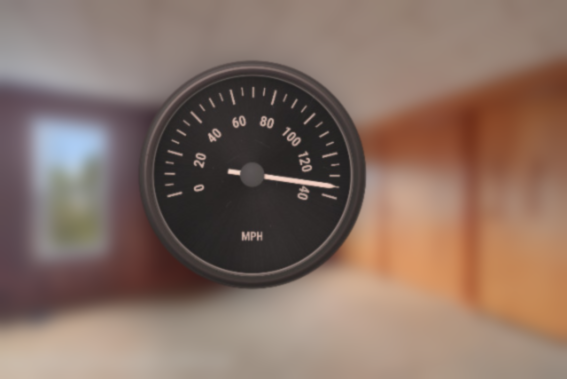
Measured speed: 135 mph
